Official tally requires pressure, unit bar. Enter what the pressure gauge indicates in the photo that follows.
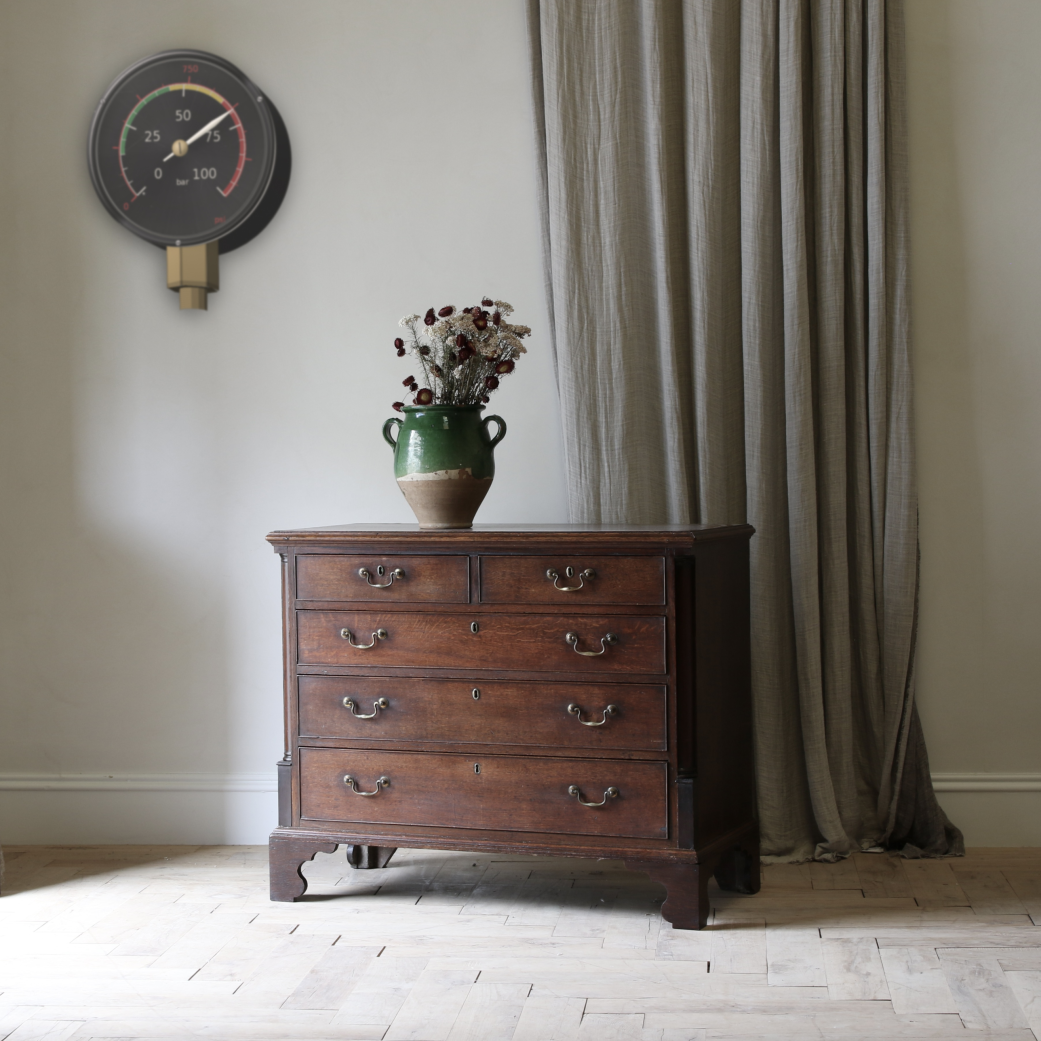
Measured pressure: 70 bar
